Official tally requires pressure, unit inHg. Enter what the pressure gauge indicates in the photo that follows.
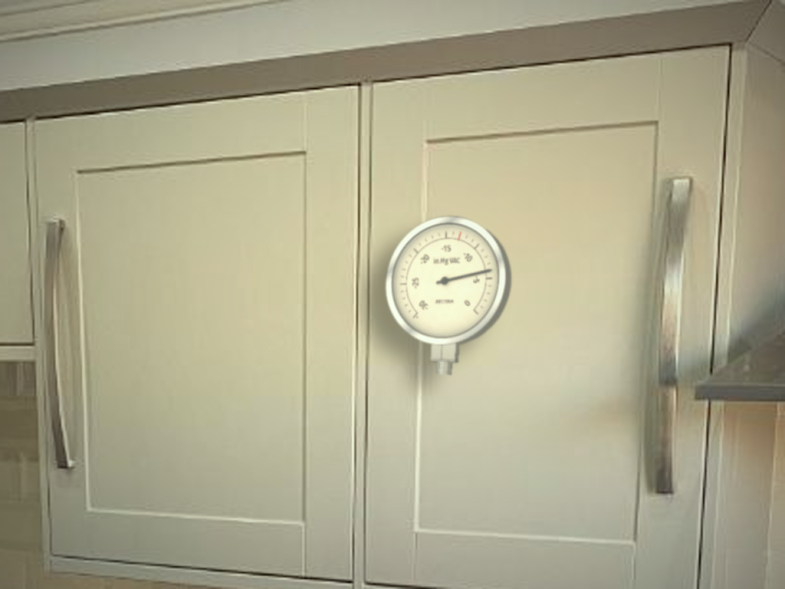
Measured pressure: -6 inHg
